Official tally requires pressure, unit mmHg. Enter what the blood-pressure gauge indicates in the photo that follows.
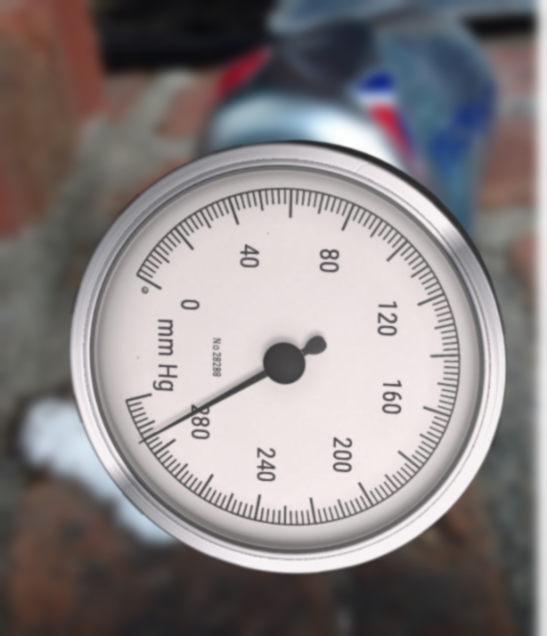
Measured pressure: 286 mmHg
